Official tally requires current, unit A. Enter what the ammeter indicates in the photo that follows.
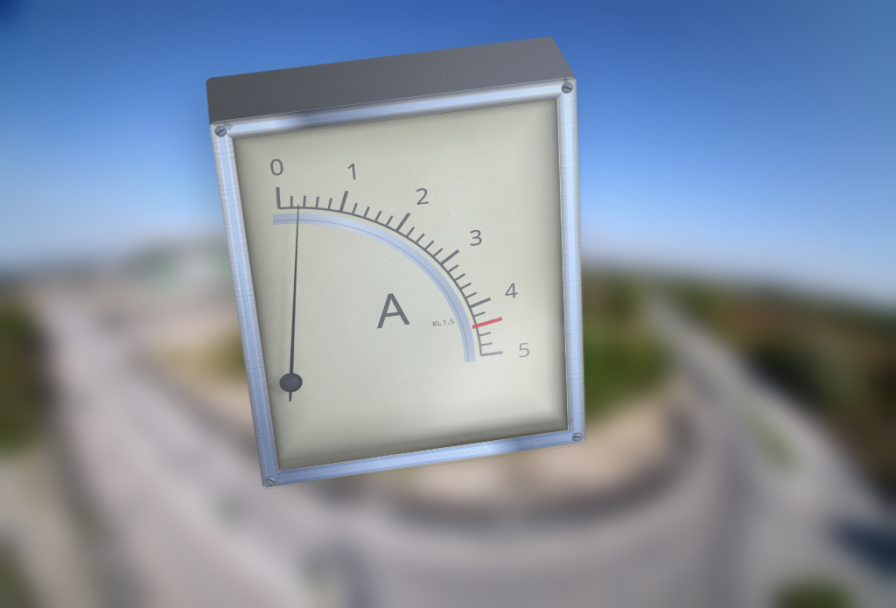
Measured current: 0.3 A
